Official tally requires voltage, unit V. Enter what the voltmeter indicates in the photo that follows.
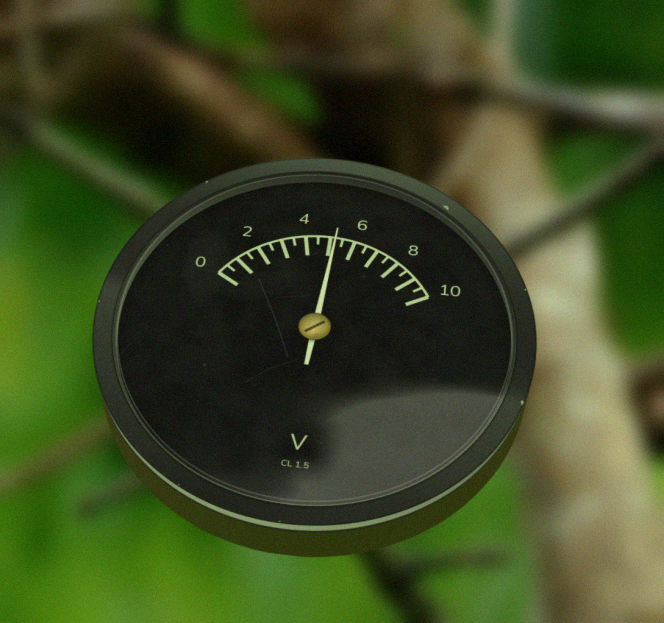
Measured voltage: 5.25 V
